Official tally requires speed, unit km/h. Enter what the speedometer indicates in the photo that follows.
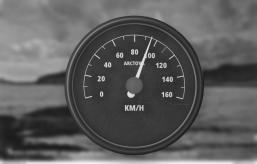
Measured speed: 95 km/h
